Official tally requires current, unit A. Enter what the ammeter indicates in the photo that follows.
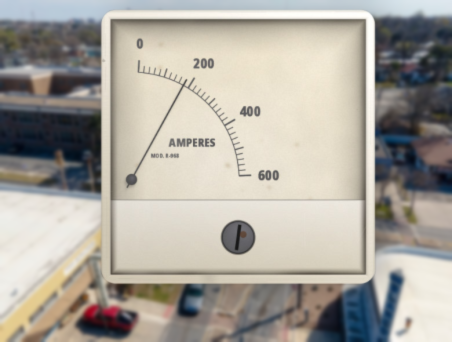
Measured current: 180 A
